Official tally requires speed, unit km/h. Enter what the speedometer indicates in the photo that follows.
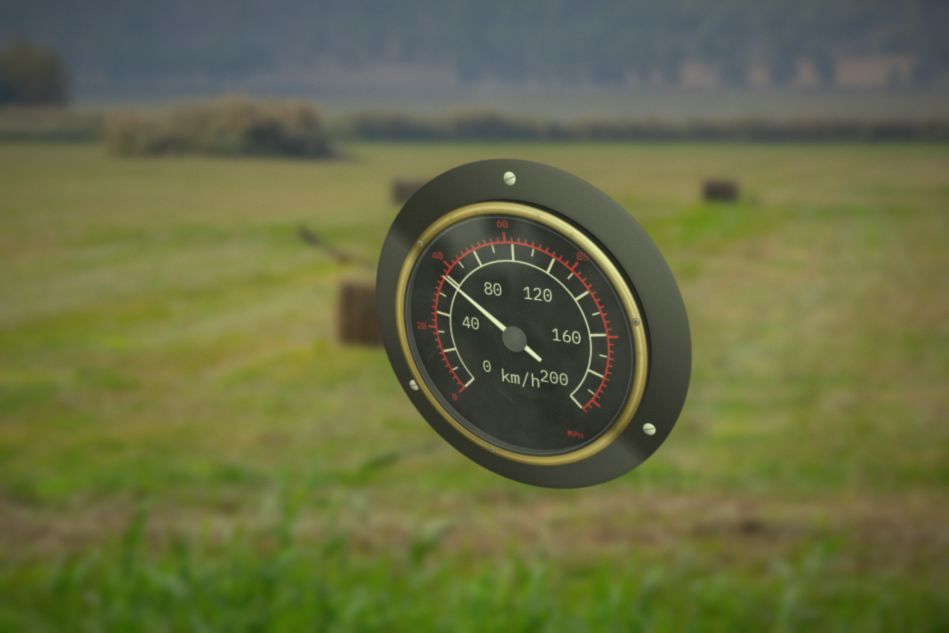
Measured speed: 60 km/h
